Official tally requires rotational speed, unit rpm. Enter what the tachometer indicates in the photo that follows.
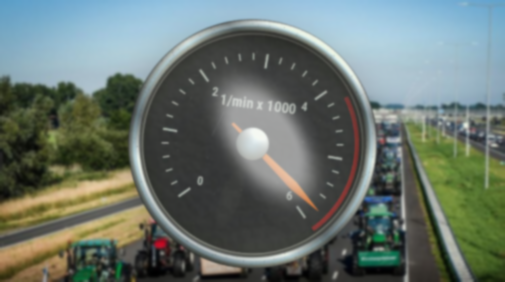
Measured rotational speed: 5800 rpm
